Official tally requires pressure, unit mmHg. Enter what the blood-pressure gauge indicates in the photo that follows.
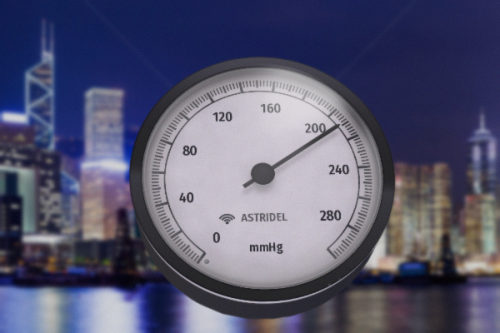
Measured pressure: 210 mmHg
